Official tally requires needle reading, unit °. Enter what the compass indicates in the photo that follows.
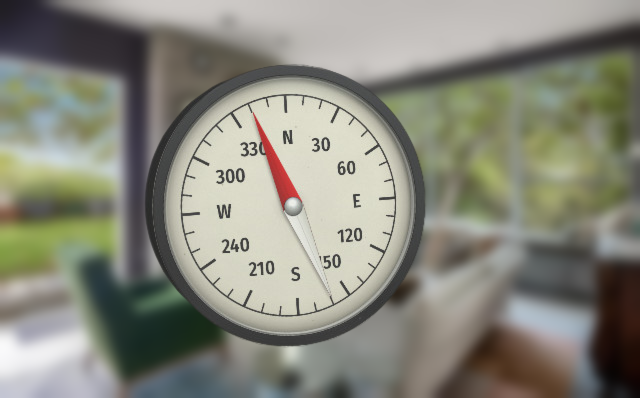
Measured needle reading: 340 °
